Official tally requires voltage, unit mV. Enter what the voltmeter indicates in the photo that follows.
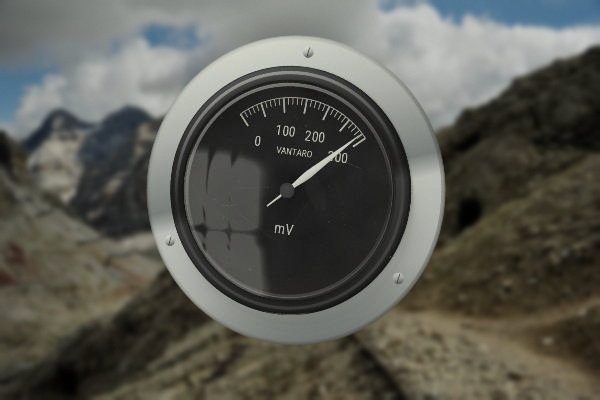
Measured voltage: 290 mV
